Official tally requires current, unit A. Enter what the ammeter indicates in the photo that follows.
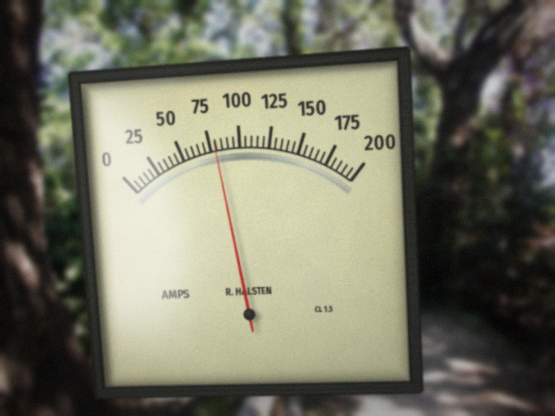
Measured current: 80 A
